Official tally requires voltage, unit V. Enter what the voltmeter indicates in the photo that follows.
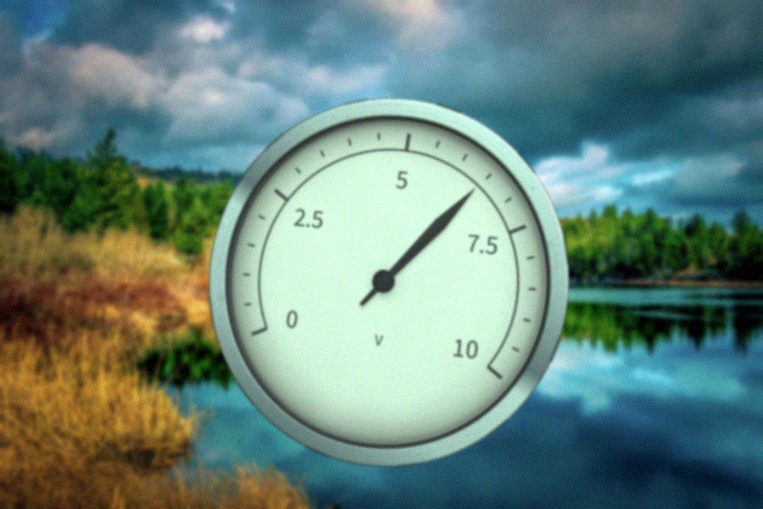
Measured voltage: 6.5 V
